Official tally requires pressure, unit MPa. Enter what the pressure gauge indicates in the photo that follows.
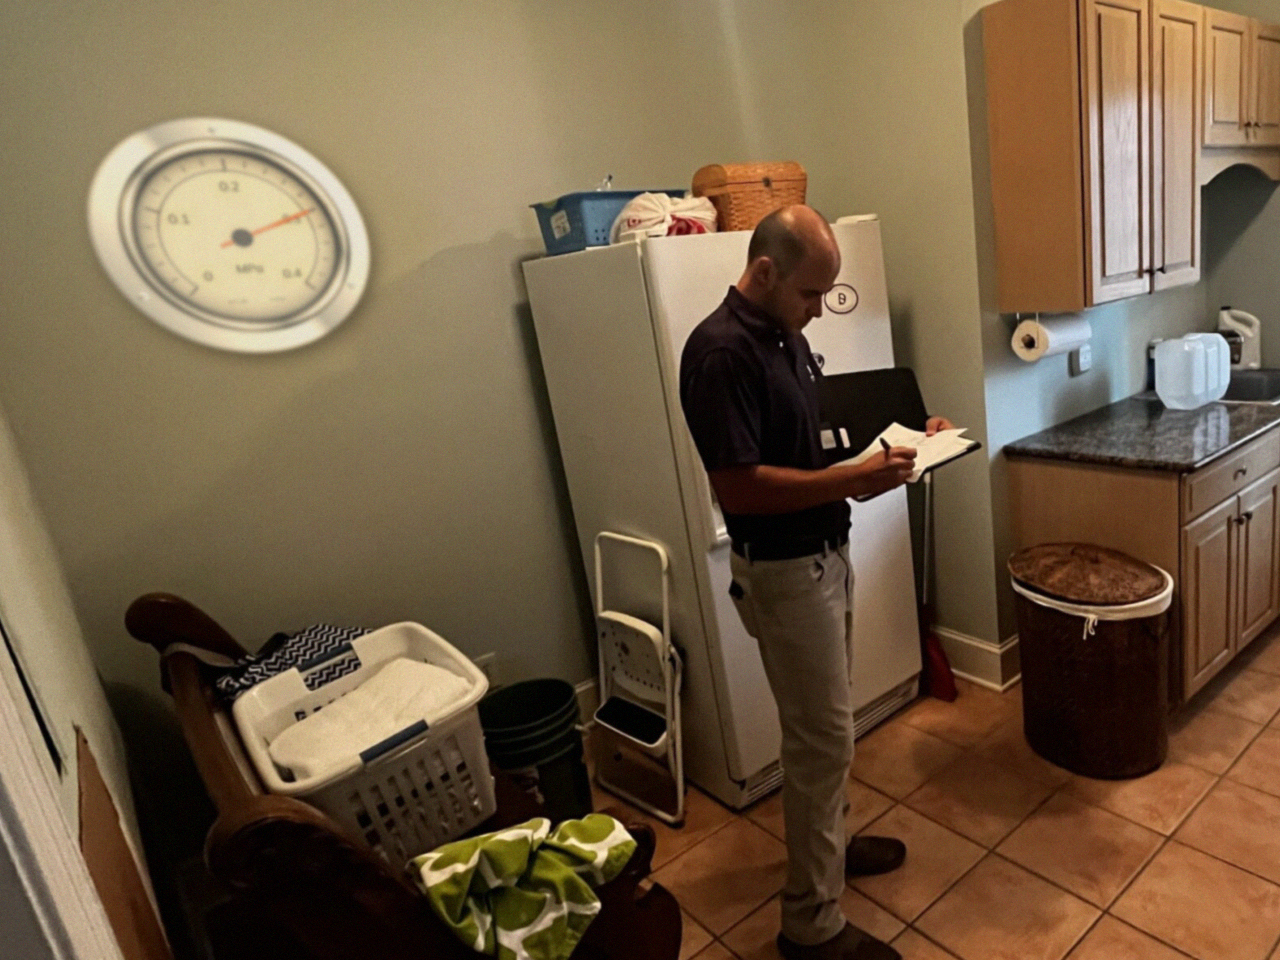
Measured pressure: 0.3 MPa
